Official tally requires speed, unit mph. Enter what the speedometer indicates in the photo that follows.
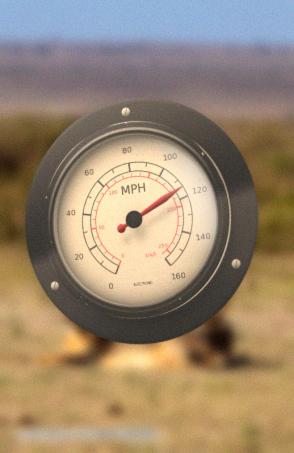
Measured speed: 115 mph
